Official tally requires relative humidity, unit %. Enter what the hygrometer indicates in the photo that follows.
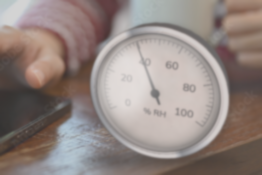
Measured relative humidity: 40 %
